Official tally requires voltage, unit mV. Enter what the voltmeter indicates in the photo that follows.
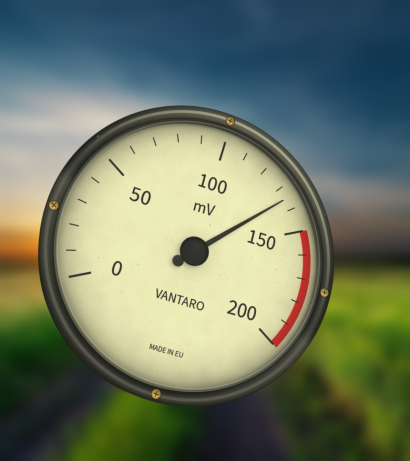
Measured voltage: 135 mV
